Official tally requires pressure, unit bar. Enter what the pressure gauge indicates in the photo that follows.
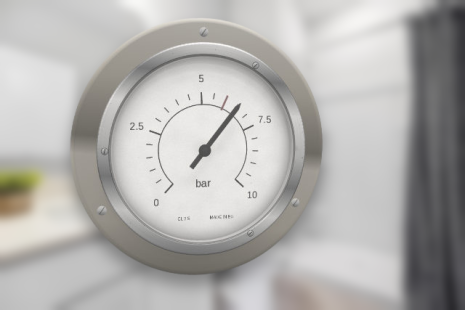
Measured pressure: 6.5 bar
